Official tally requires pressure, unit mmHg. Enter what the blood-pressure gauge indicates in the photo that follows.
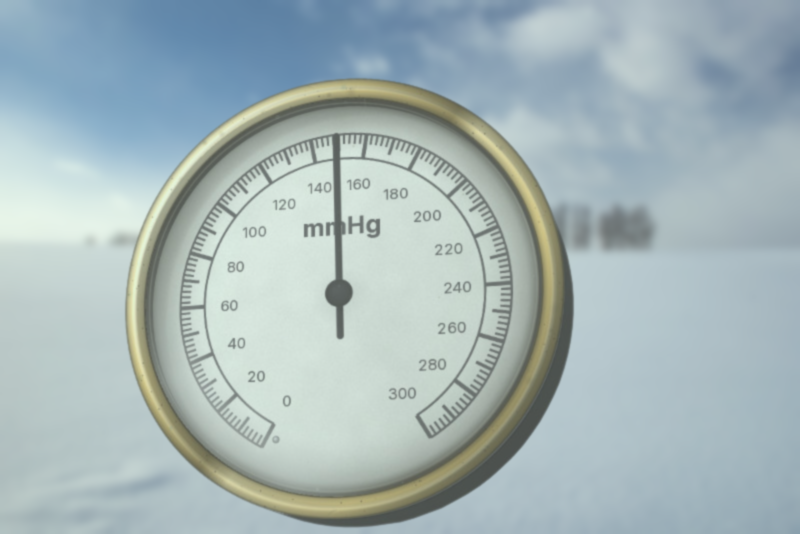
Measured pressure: 150 mmHg
